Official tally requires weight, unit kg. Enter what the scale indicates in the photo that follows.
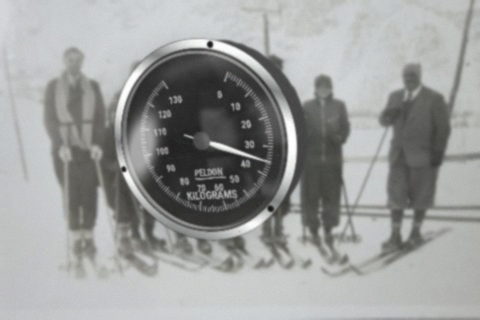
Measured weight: 35 kg
